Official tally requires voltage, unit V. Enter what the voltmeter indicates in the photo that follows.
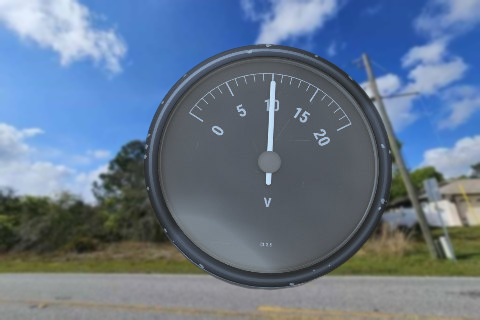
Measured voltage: 10 V
